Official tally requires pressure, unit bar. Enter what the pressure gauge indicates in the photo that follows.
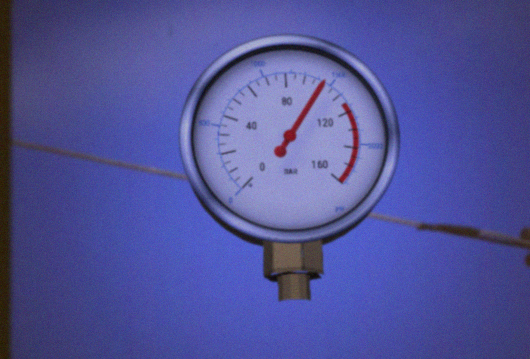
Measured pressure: 100 bar
